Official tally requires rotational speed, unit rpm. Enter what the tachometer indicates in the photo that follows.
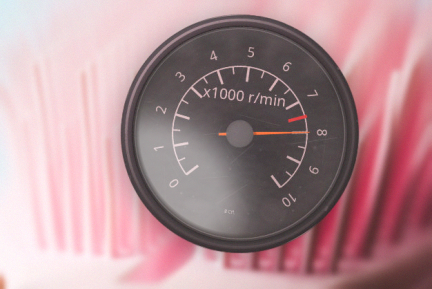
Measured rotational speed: 8000 rpm
